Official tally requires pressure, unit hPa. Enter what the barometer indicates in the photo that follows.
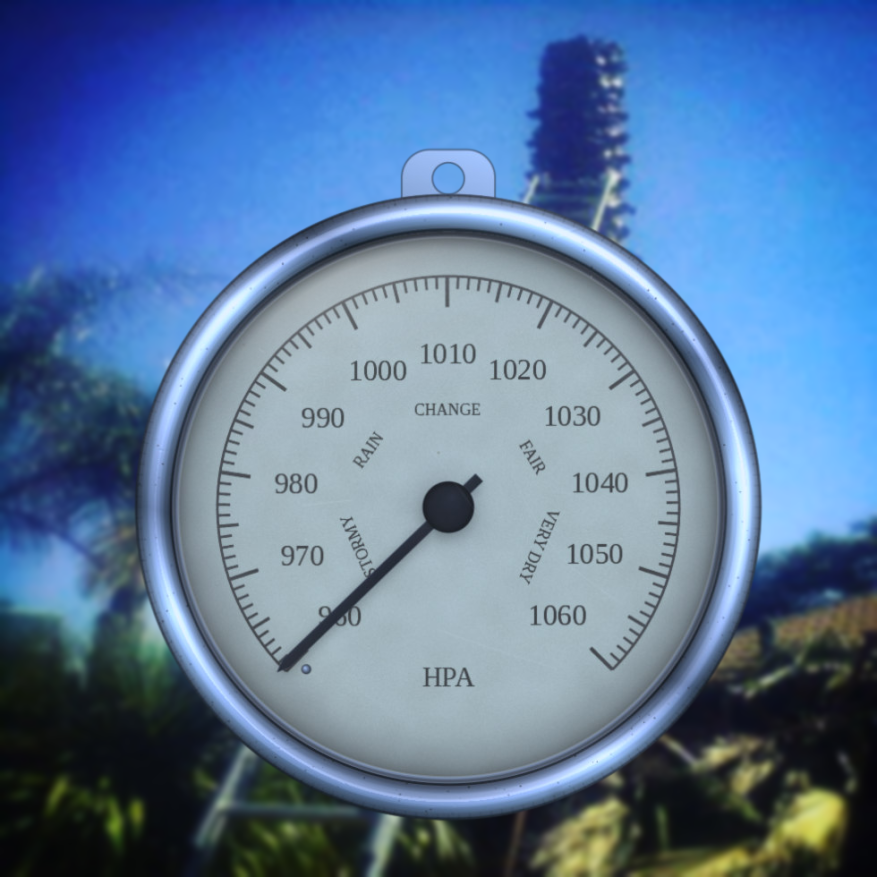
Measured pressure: 960.5 hPa
